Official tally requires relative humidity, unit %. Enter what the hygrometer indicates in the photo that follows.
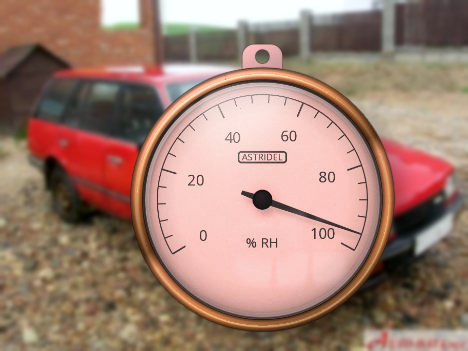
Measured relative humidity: 96 %
